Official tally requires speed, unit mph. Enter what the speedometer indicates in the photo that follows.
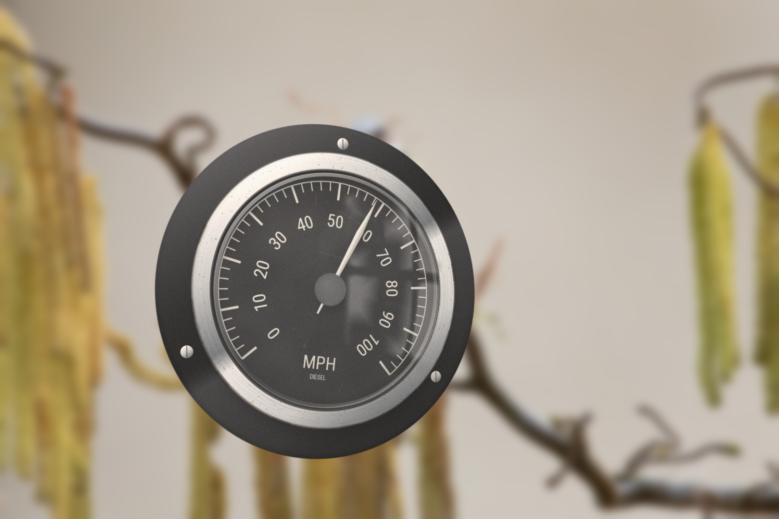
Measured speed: 58 mph
